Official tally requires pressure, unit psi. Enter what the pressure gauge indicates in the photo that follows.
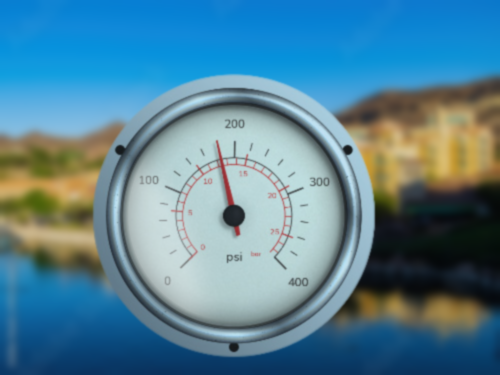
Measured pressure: 180 psi
